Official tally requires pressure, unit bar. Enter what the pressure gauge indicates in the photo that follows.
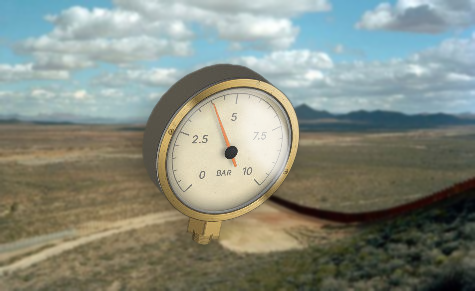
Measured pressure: 4 bar
